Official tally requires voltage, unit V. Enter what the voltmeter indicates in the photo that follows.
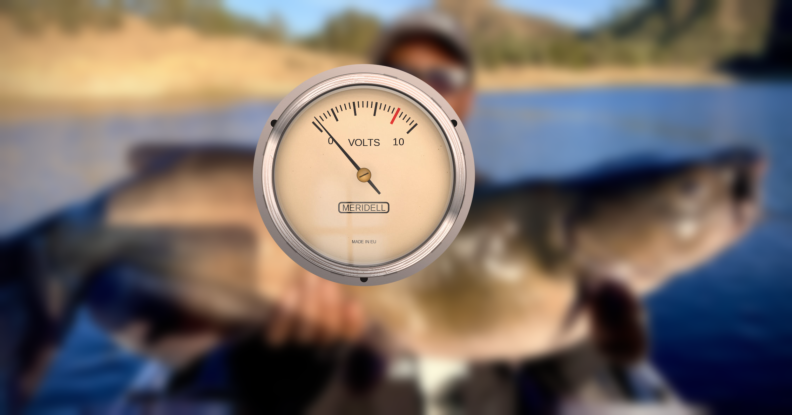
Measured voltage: 0.4 V
